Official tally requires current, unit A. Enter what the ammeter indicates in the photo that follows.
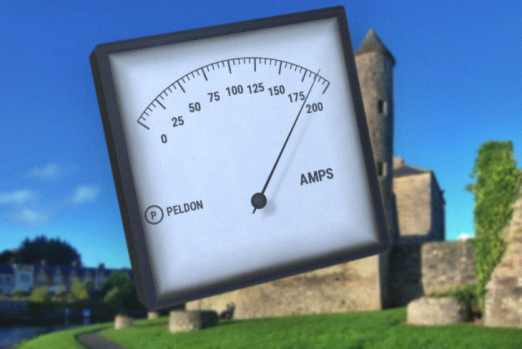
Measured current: 185 A
